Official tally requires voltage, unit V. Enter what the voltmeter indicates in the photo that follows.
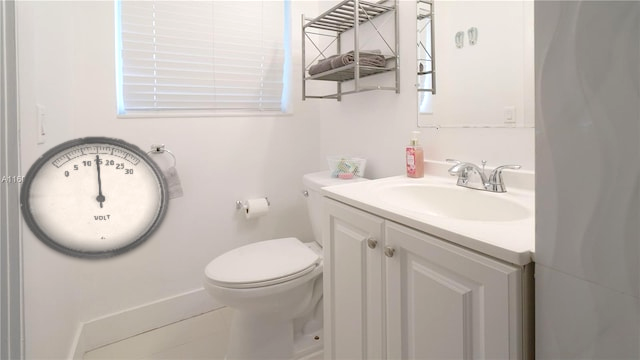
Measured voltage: 15 V
